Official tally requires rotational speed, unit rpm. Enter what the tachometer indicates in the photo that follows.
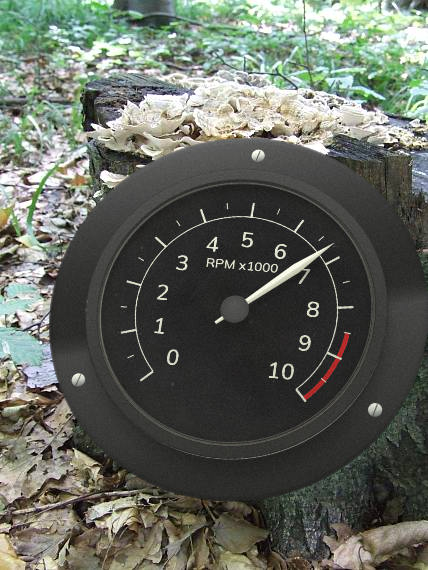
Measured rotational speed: 6750 rpm
